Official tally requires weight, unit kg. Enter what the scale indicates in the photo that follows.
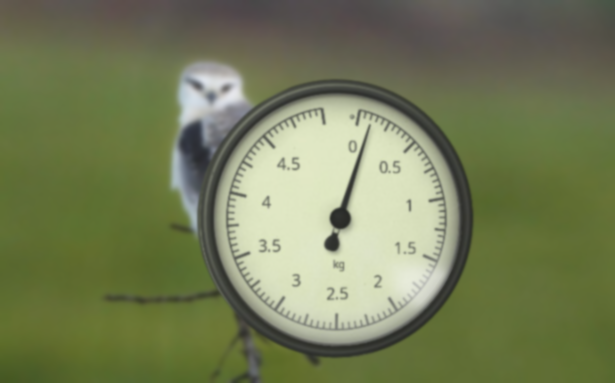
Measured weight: 0.1 kg
